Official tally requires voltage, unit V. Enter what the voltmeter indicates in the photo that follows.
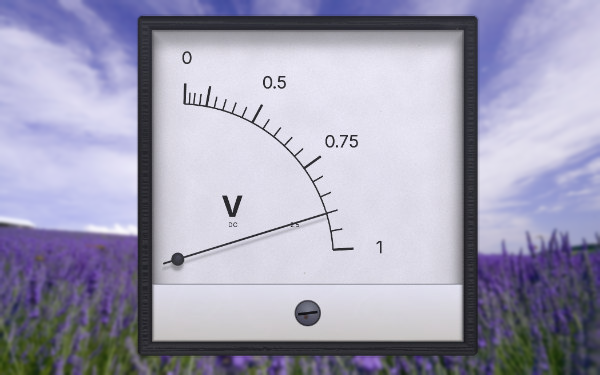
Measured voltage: 0.9 V
